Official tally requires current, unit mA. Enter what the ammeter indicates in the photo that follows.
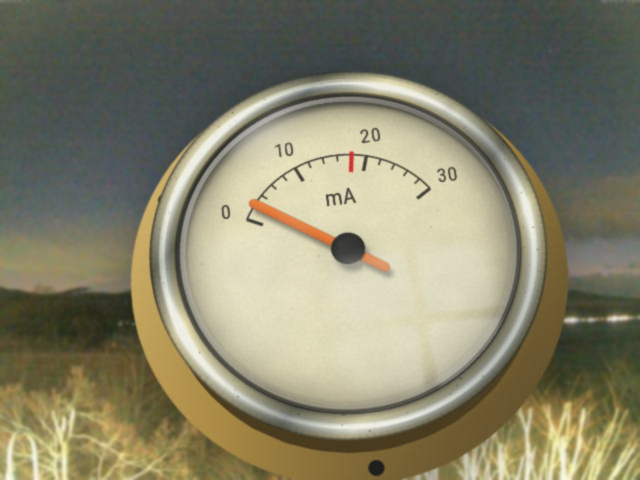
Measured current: 2 mA
